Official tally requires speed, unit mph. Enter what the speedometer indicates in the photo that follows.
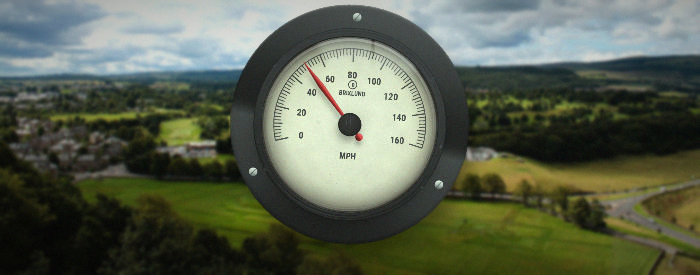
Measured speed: 50 mph
